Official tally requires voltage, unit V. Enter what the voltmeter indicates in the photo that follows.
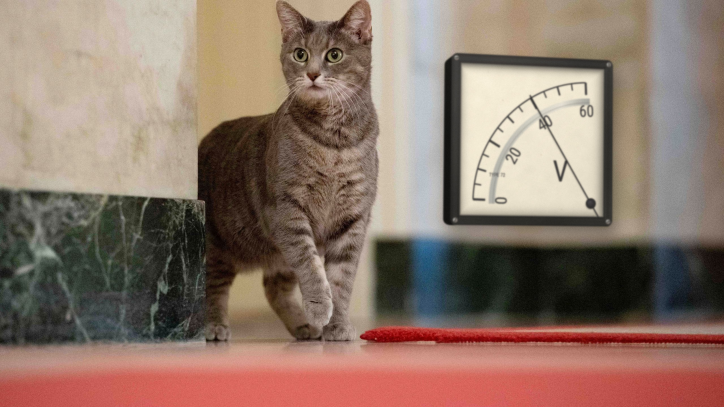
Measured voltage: 40 V
